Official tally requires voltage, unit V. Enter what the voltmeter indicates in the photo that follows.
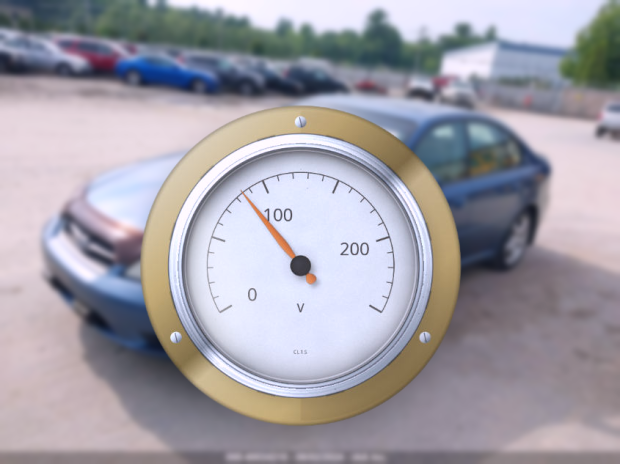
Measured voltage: 85 V
